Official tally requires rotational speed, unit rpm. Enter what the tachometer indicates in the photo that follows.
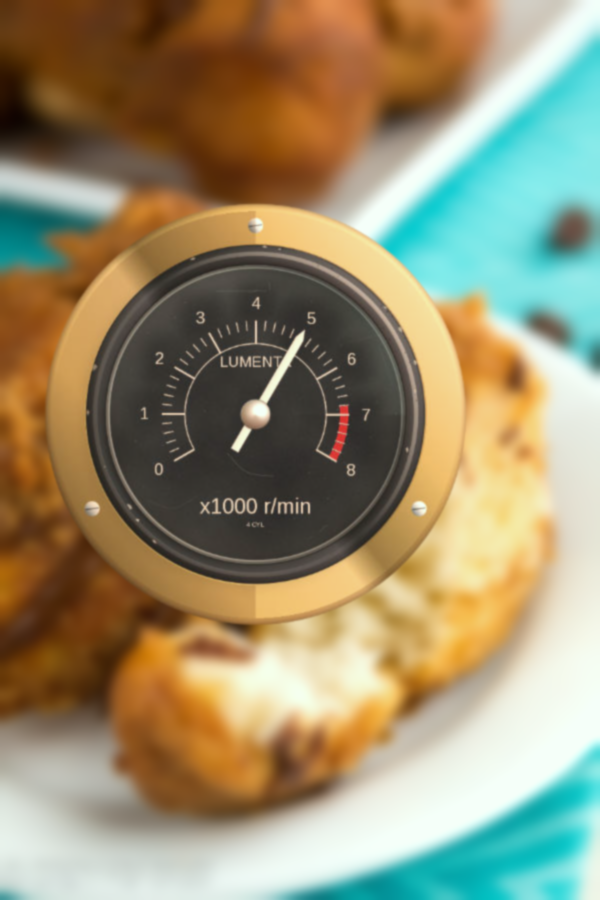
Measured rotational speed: 5000 rpm
